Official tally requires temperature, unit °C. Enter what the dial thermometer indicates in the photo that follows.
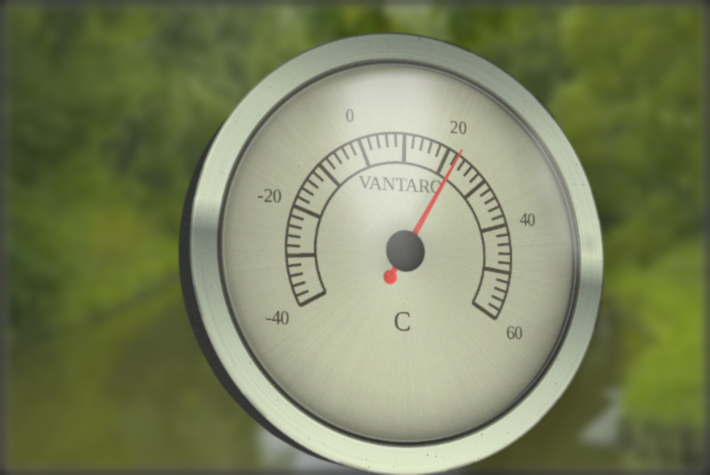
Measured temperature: 22 °C
